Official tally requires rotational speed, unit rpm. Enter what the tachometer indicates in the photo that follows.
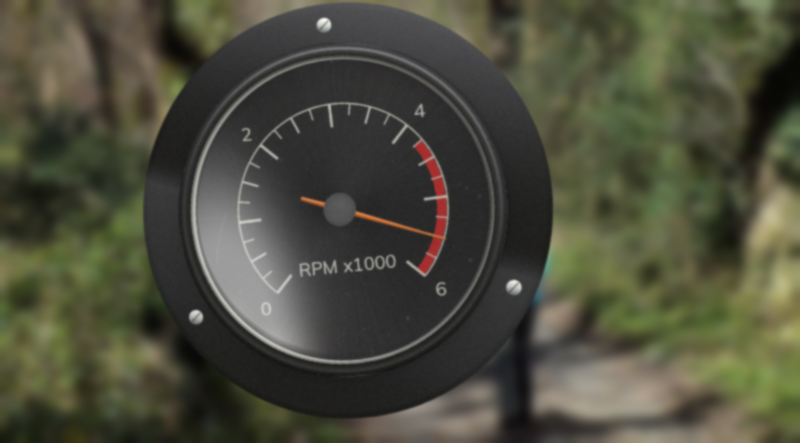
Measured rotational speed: 5500 rpm
